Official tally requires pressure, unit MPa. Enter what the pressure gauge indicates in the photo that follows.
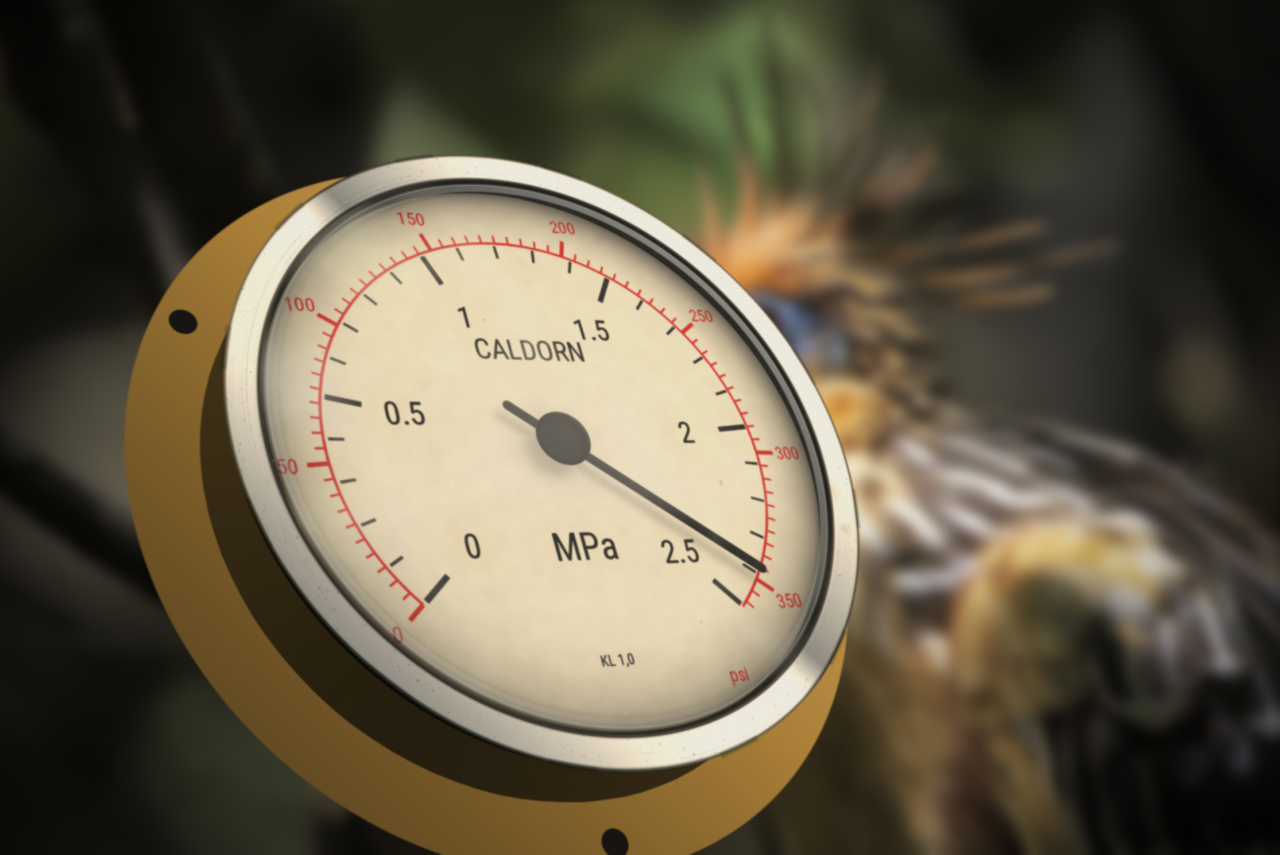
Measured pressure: 2.4 MPa
